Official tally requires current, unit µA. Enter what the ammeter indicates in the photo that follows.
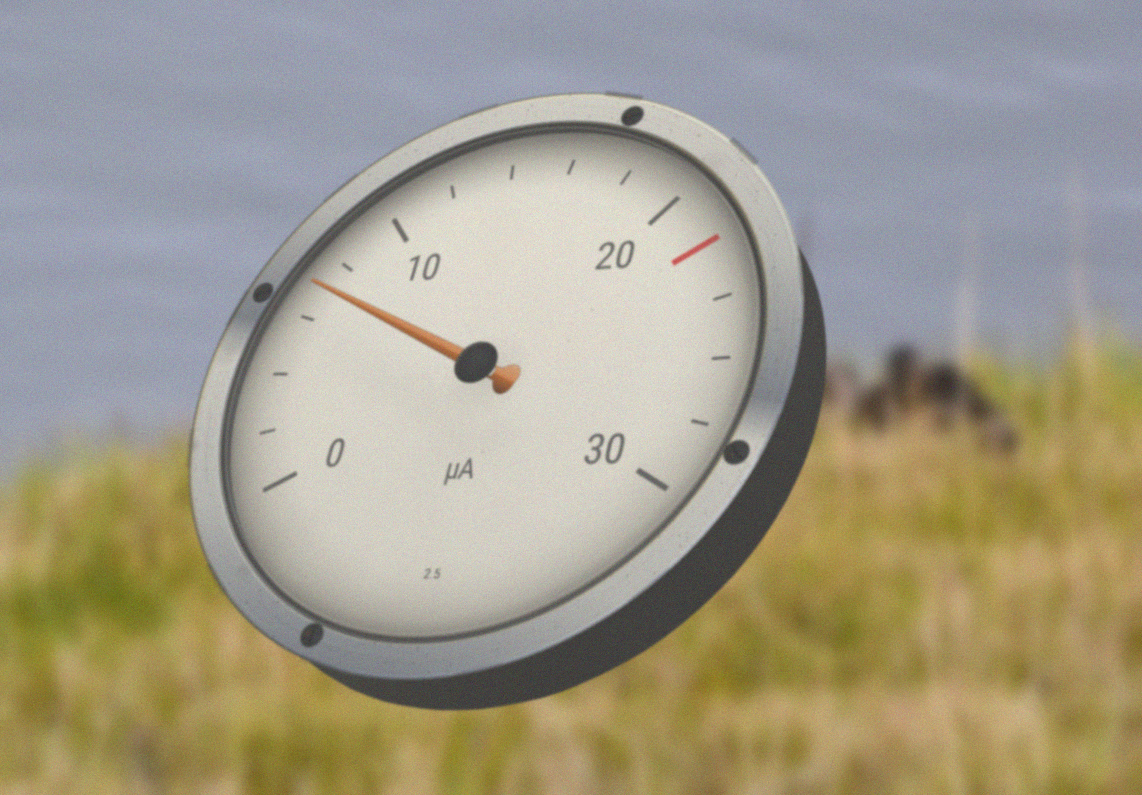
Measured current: 7 µA
